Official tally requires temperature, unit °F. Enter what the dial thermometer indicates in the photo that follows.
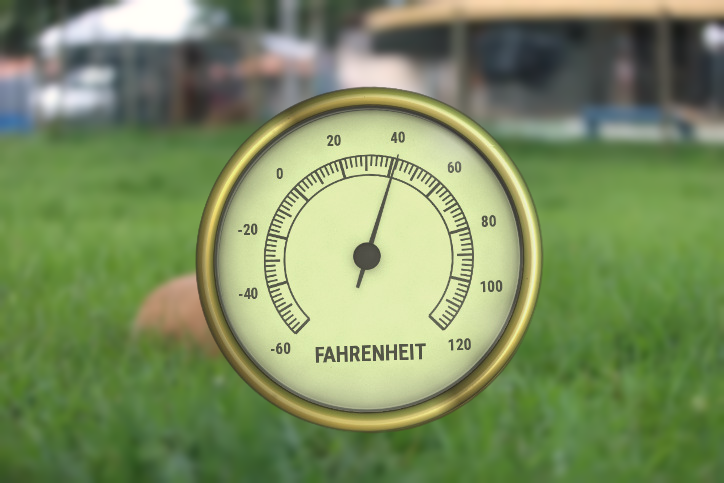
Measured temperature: 42 °F
